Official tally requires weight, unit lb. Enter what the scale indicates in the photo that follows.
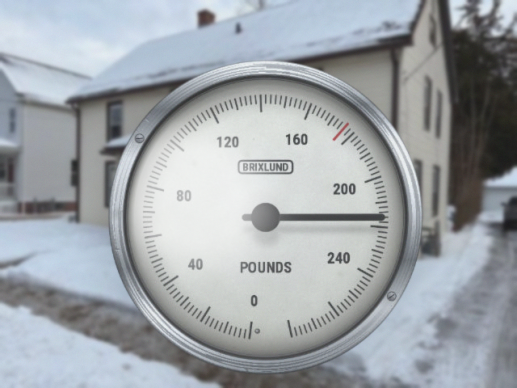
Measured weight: 216 lb
